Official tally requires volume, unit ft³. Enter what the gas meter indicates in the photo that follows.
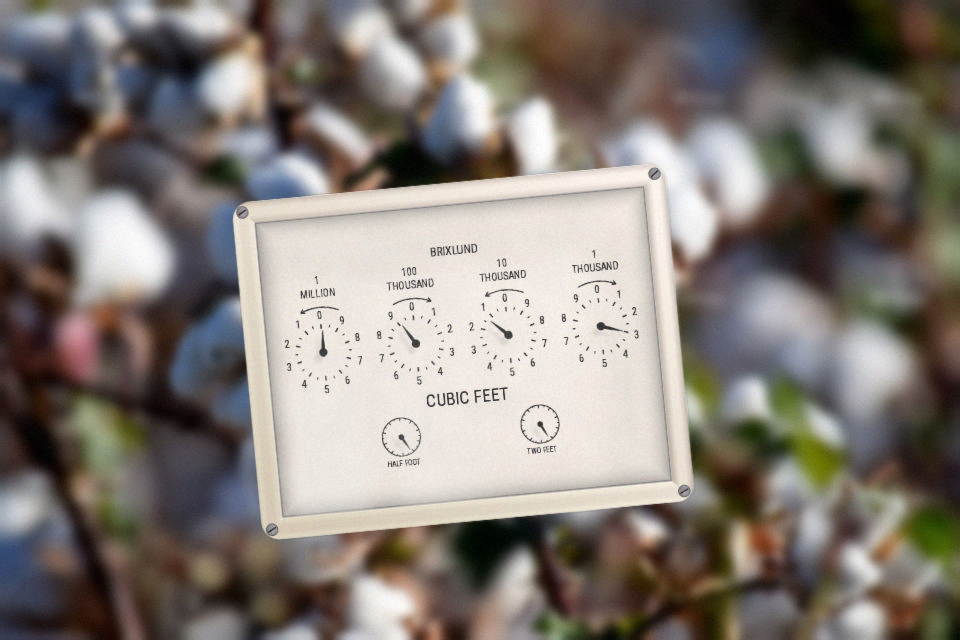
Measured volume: 991300 ft³
